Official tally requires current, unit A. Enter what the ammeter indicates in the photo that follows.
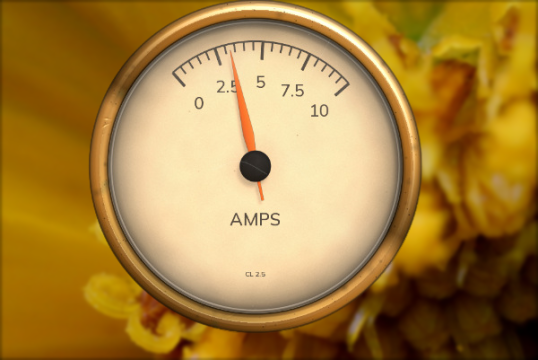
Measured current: 3.25 A
